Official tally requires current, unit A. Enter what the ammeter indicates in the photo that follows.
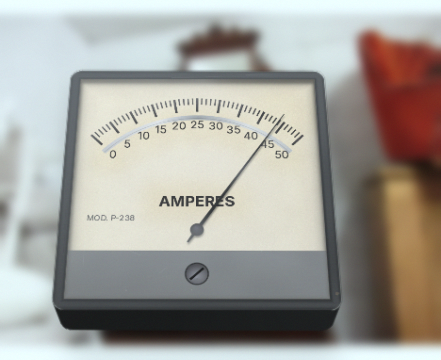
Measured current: 44 A
